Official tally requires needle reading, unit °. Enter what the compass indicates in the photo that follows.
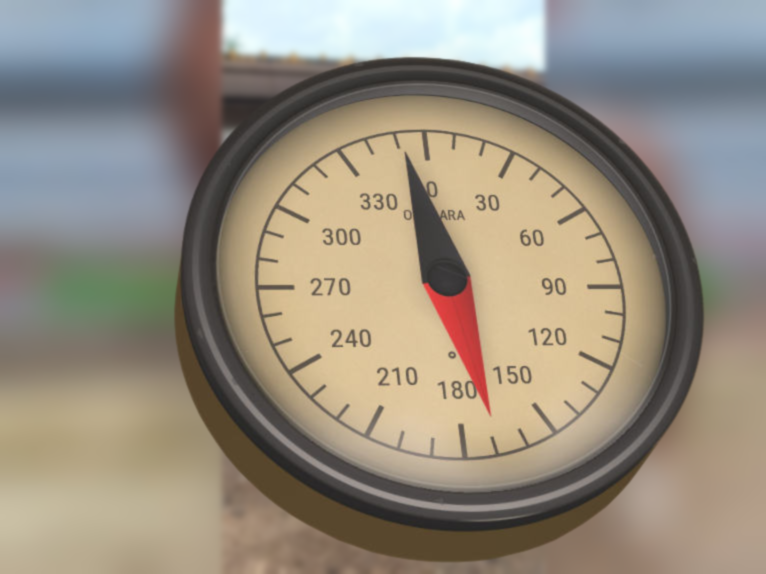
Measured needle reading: 170 °
